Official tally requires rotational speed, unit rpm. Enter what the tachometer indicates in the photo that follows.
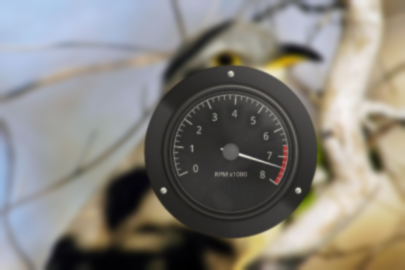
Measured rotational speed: 7400 rpm
